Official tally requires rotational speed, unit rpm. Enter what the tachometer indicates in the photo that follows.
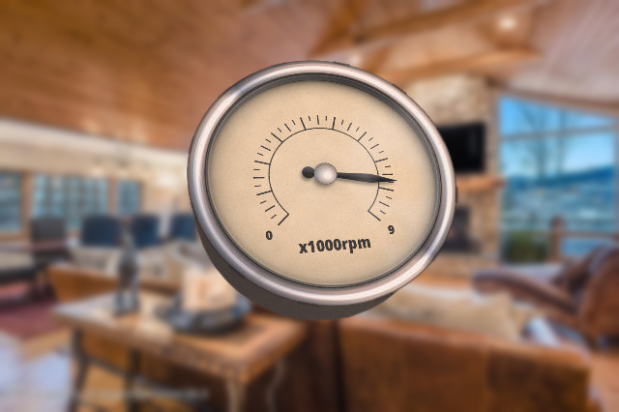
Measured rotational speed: 7750 rpm
